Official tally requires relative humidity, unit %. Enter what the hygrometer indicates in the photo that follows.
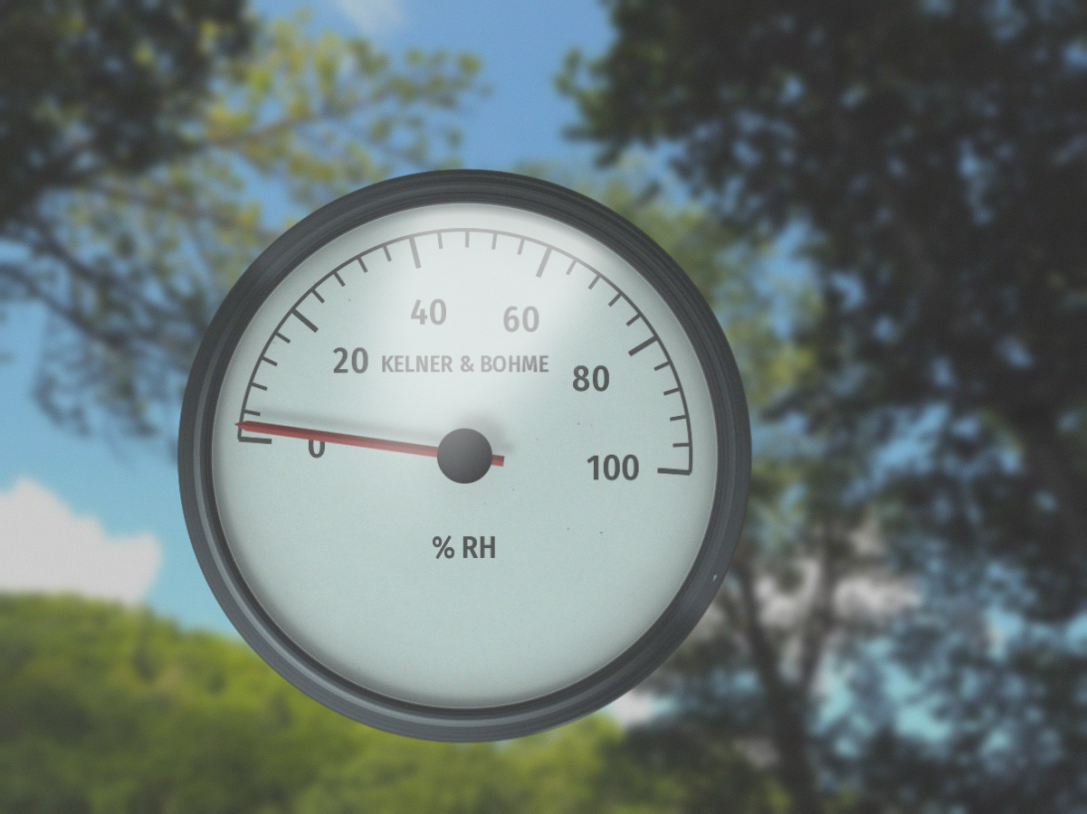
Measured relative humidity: 2 %
